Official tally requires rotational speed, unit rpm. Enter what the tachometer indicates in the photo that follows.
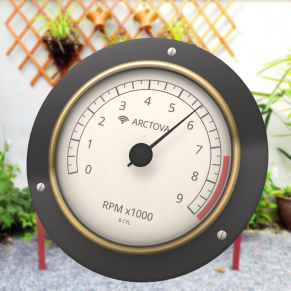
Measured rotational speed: 5750 rpm
